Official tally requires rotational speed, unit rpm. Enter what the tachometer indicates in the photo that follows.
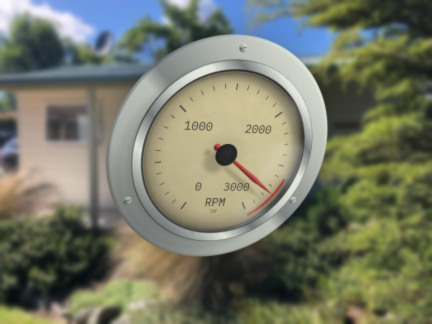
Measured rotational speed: 2750 rpm
